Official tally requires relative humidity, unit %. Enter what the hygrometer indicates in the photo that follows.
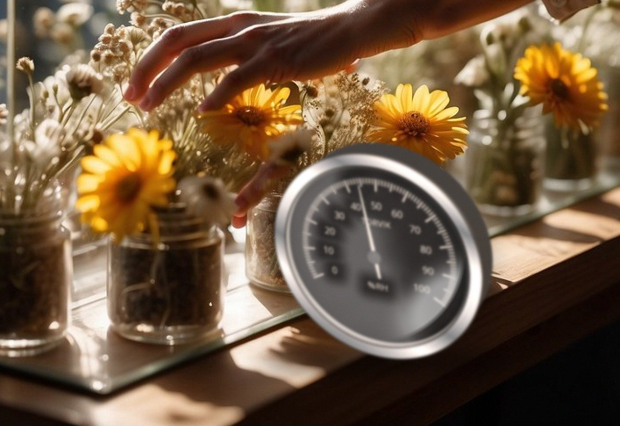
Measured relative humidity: 45 %
